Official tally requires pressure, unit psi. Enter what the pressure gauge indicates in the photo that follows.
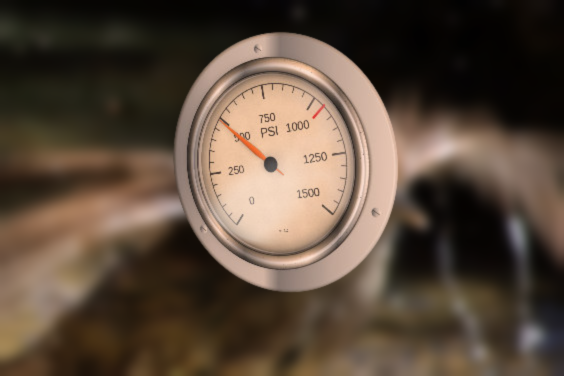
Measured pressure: 500 psi
